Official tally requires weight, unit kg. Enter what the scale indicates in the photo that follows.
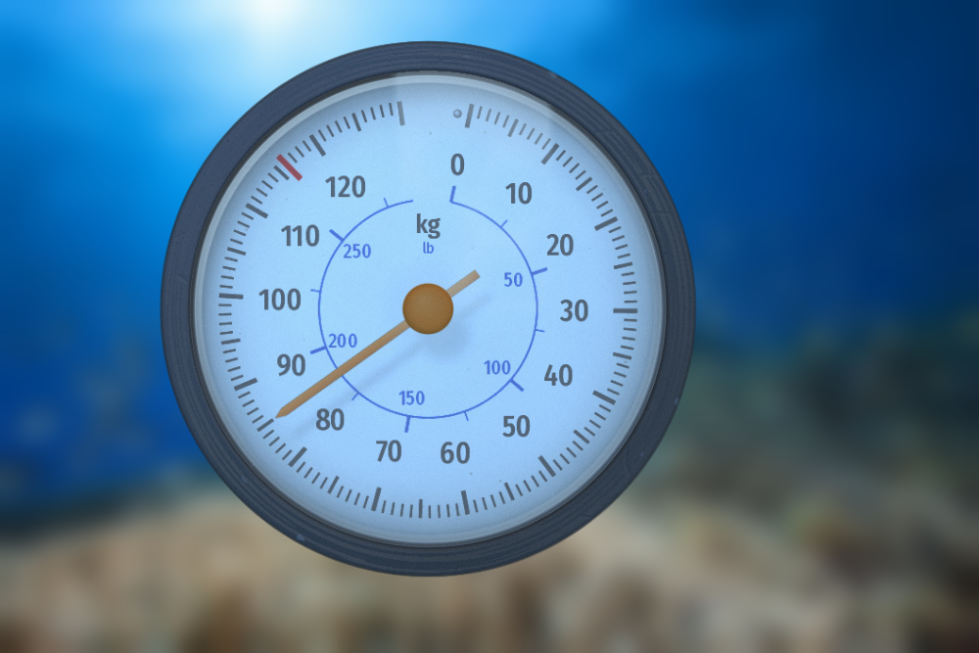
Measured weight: 85 kg
